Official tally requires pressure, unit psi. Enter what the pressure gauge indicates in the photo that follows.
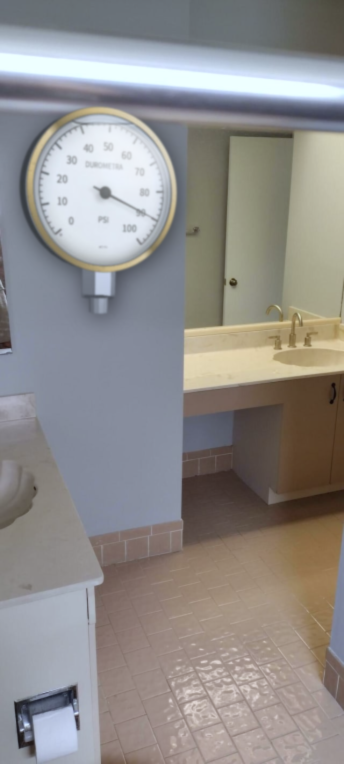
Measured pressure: 90 psi
